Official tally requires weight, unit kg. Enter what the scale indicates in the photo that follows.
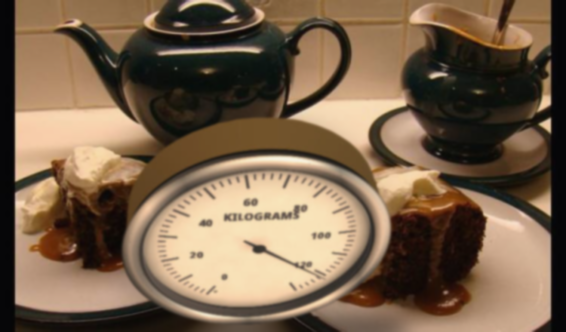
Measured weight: 120 kg
